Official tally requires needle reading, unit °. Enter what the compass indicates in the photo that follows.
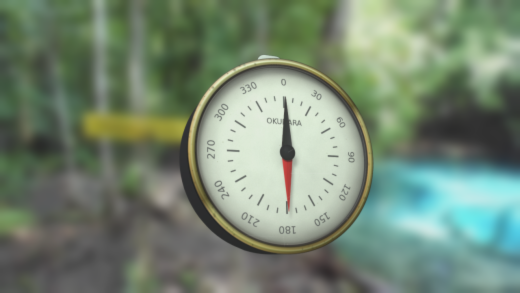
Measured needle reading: 180 °
